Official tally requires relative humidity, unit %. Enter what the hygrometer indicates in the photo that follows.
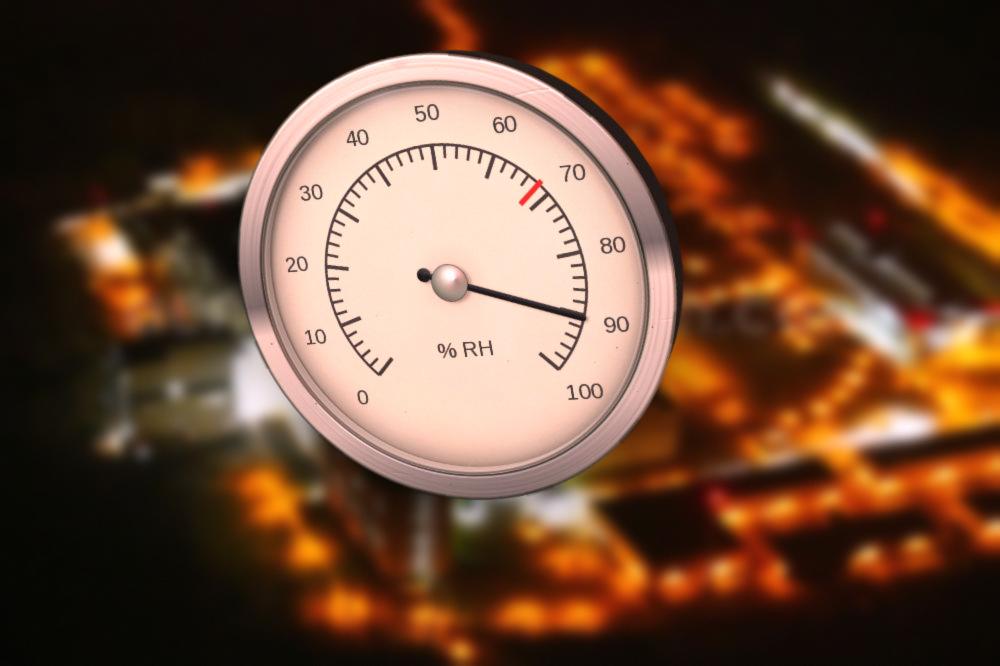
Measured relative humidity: 90 %
